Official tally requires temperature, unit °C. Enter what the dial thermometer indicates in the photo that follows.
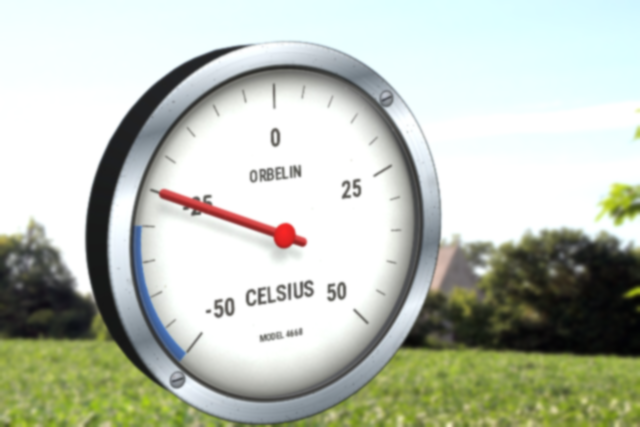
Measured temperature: -25 °C
